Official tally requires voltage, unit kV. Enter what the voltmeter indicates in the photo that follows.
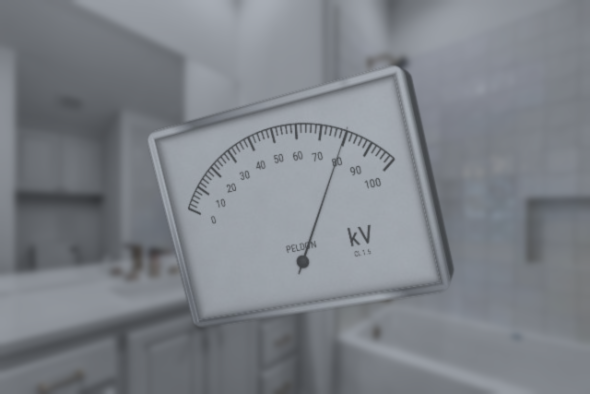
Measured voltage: 80 kV
